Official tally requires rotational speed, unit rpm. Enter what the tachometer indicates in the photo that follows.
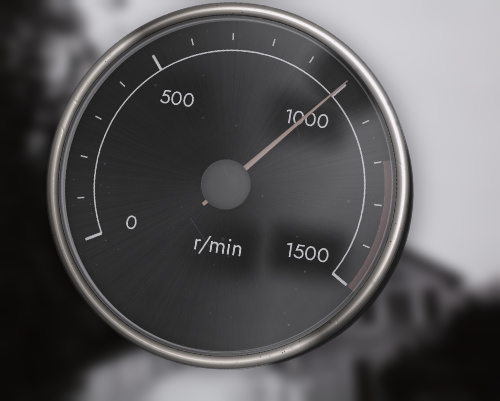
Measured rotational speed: 1000 rpm
